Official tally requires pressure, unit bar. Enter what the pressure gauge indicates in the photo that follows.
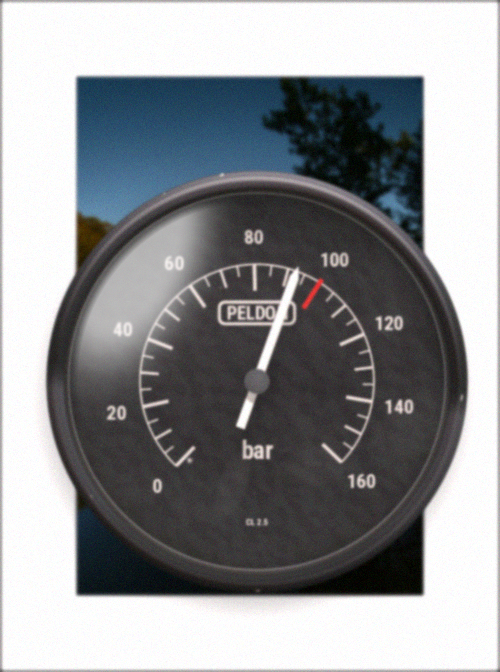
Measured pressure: 92.5 bar
